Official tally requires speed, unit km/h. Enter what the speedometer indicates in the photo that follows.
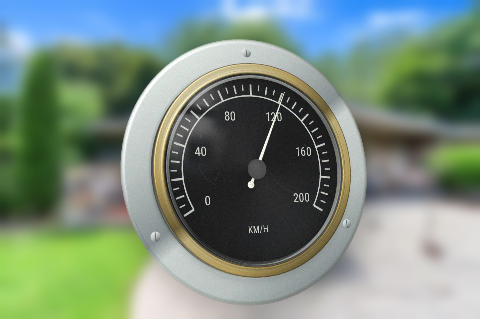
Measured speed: 120 km/h
